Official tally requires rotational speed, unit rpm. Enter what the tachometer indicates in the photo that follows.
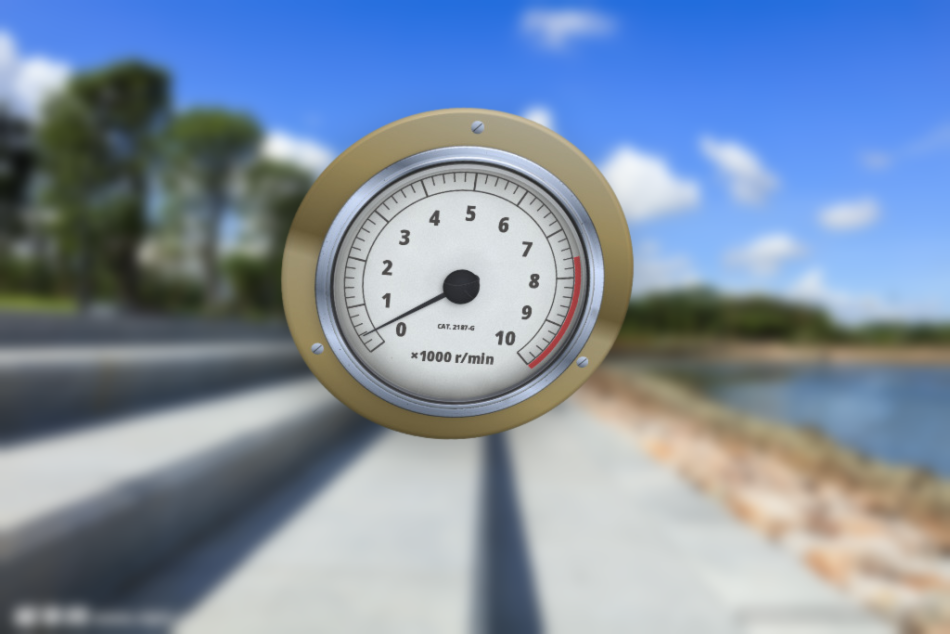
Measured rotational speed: 400 rpm
